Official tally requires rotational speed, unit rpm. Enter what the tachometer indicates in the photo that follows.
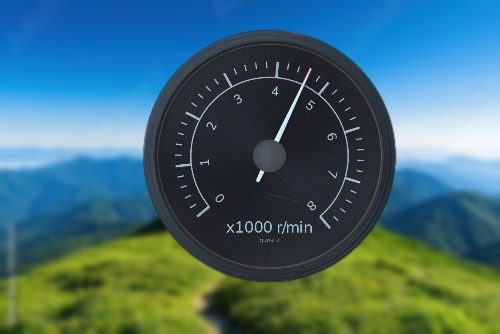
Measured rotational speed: 4600 rpm
